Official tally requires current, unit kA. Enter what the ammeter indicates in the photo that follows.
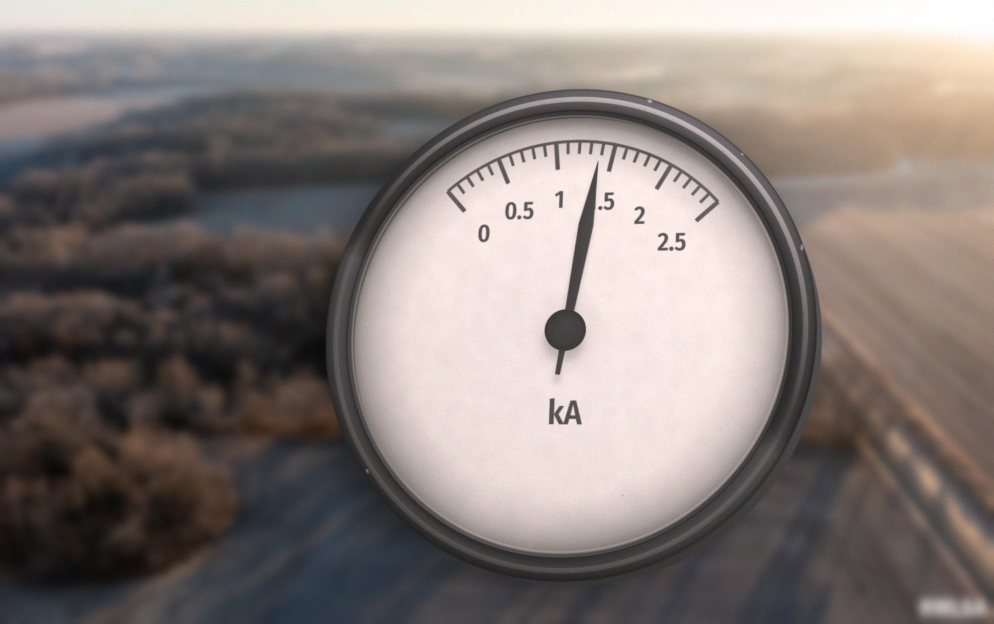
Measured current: 1.4 kA
